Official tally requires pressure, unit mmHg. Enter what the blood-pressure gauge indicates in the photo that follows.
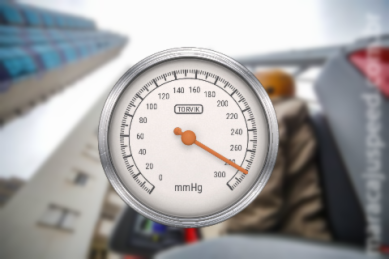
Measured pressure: 280 mmHg
